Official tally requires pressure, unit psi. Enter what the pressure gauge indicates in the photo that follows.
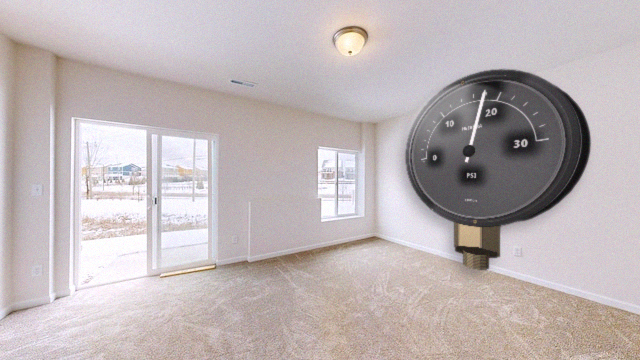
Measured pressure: 18 psi
